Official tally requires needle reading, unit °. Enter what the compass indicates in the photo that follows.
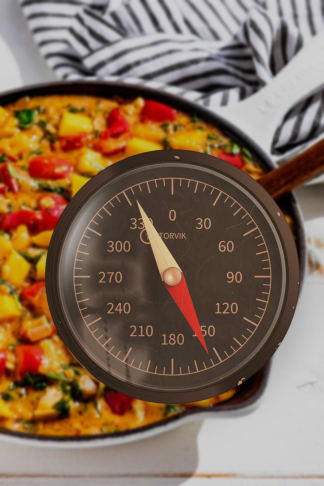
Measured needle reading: 155 °
